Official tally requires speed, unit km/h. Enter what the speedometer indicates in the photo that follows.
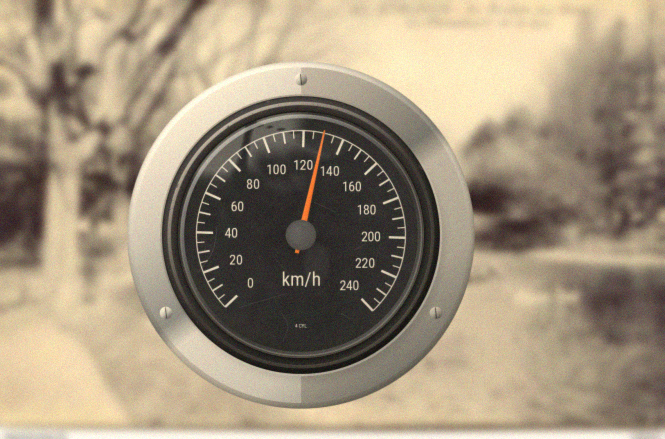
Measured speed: 130 km/h
